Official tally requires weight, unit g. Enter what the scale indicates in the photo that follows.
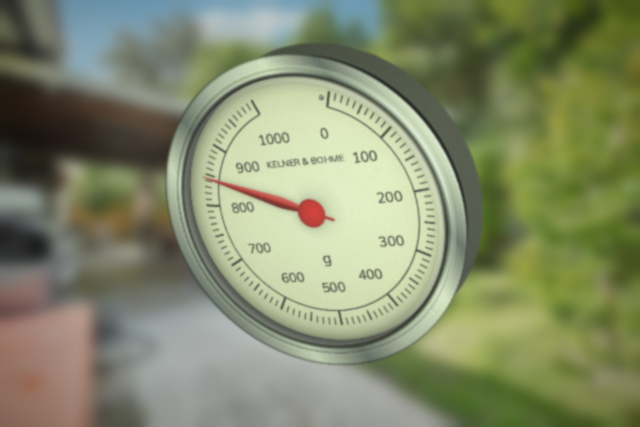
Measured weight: 850 g
